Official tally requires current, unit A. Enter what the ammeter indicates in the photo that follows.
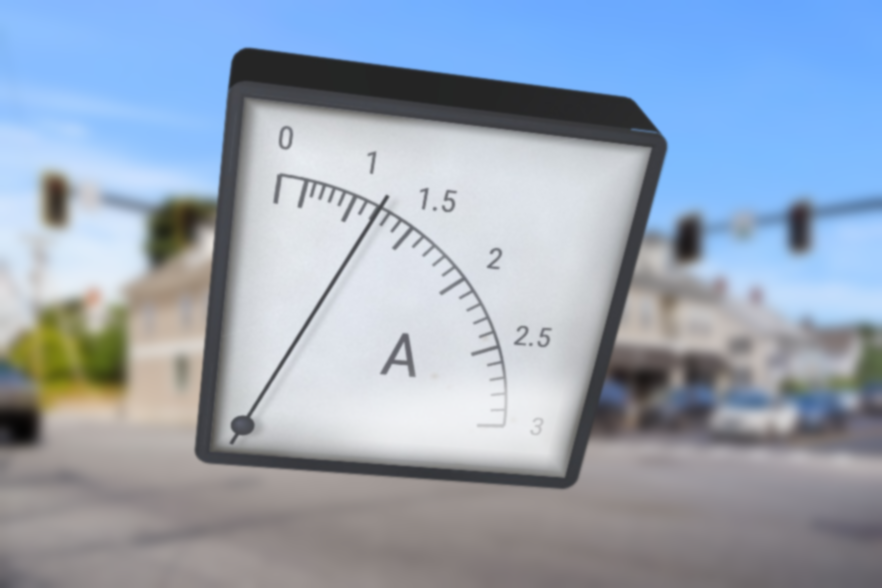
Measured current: 1.2 A
